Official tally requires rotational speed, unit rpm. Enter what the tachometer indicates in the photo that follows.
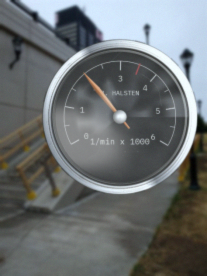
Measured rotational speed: 2000 rpm
